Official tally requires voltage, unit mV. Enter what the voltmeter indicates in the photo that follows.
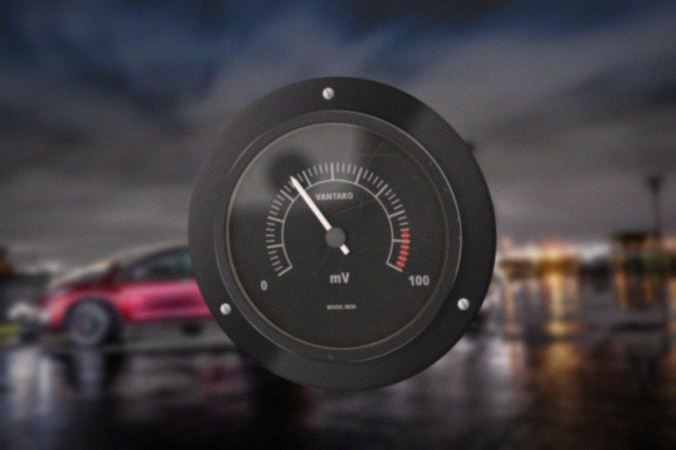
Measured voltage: 36 mV
